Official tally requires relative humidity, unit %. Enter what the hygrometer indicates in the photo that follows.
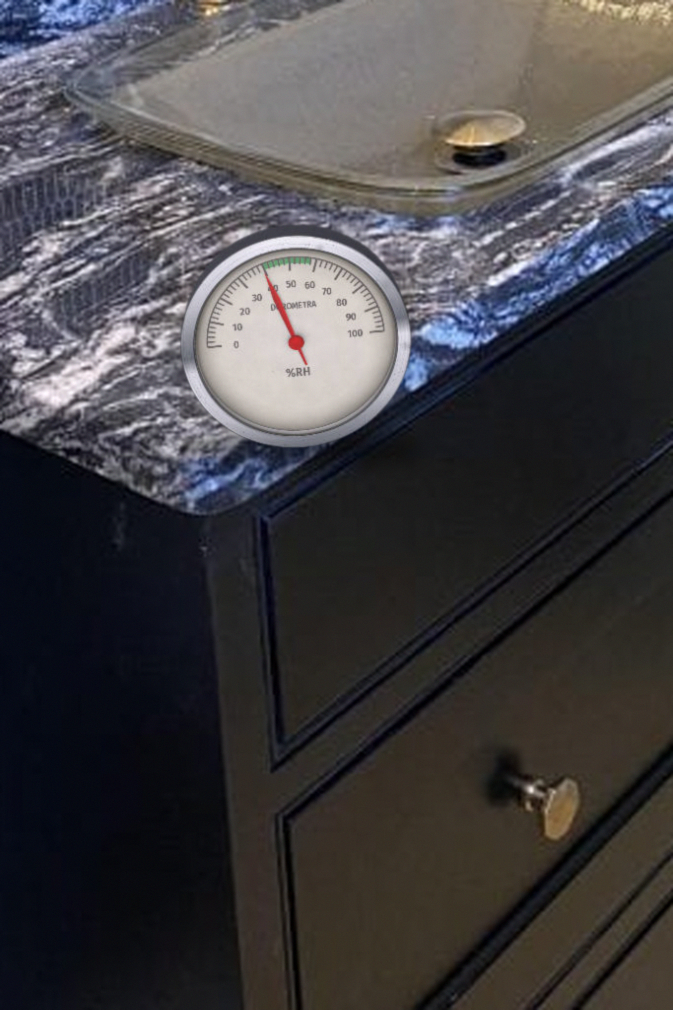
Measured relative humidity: 40 %
